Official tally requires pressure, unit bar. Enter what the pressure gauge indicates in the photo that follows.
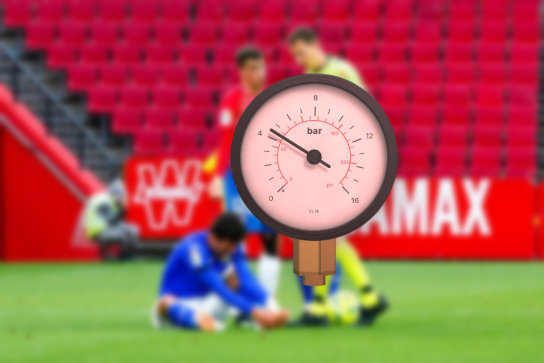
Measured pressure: 4.5 bar
